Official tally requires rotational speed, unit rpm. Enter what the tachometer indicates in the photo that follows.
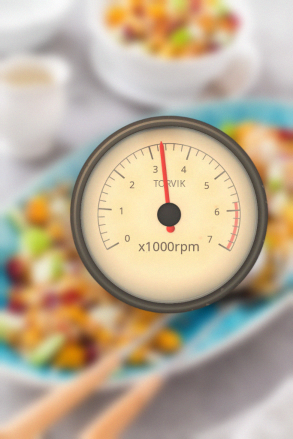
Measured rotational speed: 3300 rpm
